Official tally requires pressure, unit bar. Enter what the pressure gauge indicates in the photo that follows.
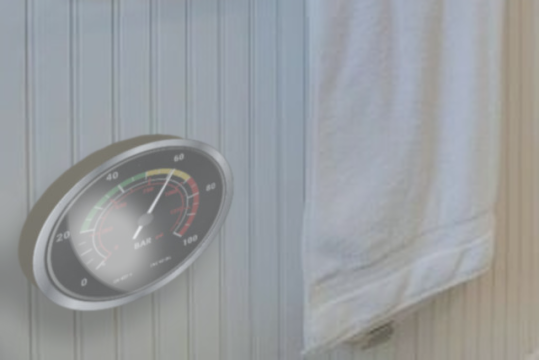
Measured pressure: 60 bar
